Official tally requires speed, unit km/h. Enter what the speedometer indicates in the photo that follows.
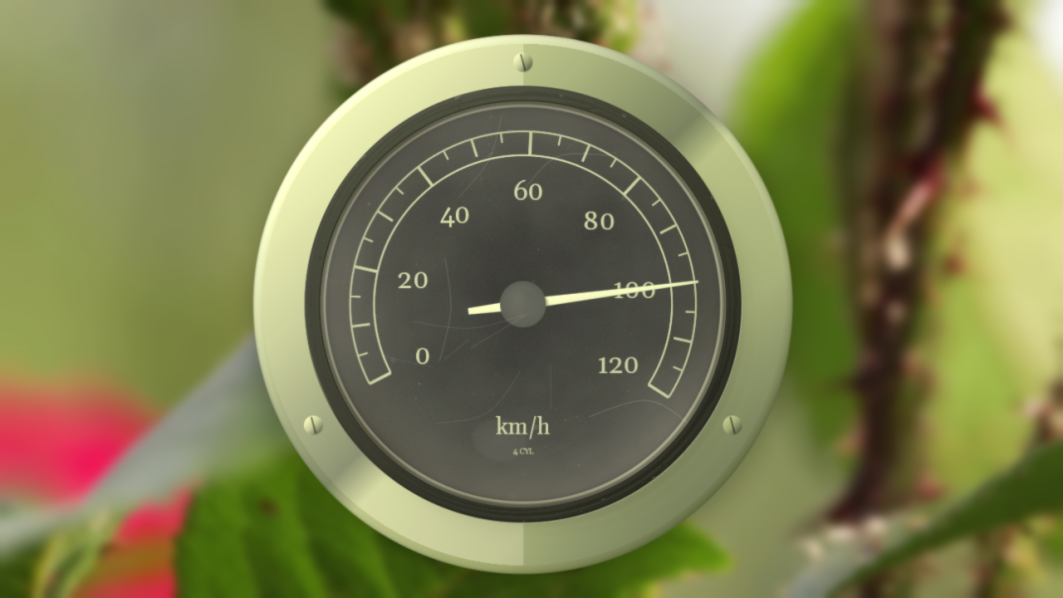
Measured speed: 100 km/h
